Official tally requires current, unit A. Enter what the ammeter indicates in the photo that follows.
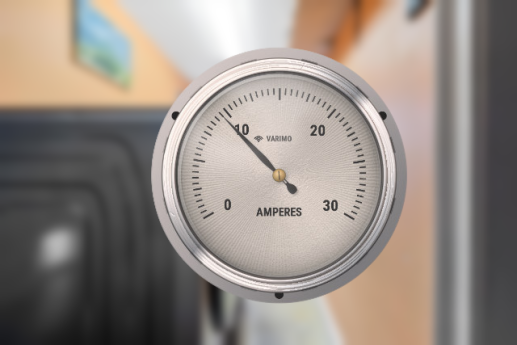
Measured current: 9.5 A
